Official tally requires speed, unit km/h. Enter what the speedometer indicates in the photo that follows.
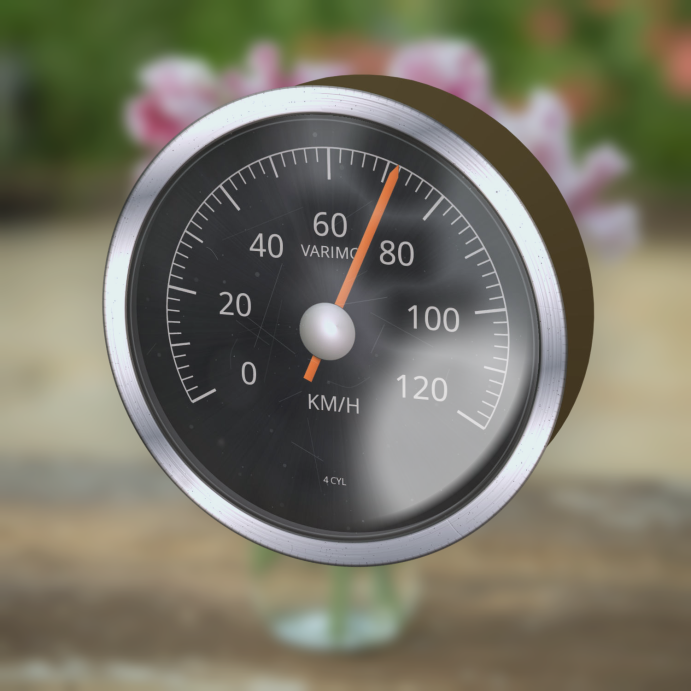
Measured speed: 72 km/h
